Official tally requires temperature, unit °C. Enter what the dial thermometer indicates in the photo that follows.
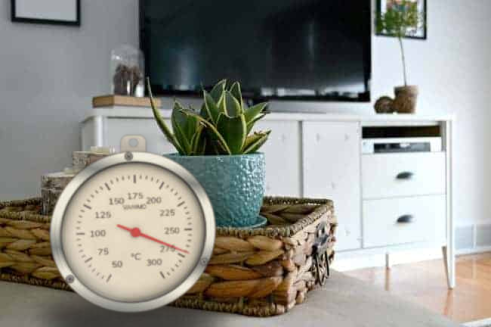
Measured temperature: 270 °C
